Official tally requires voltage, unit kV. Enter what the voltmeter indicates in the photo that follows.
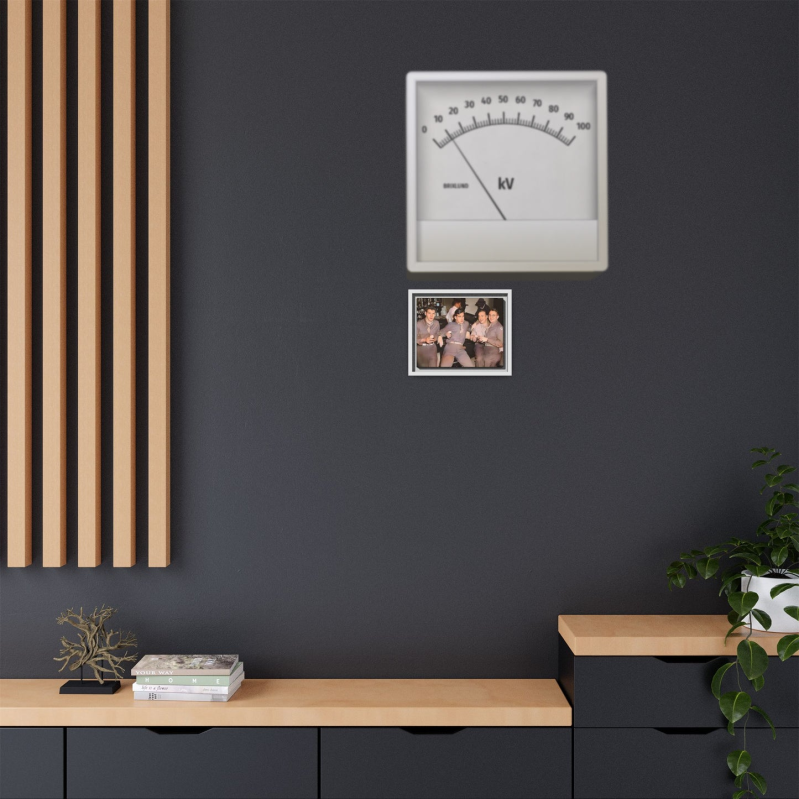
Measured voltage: 10 kV
